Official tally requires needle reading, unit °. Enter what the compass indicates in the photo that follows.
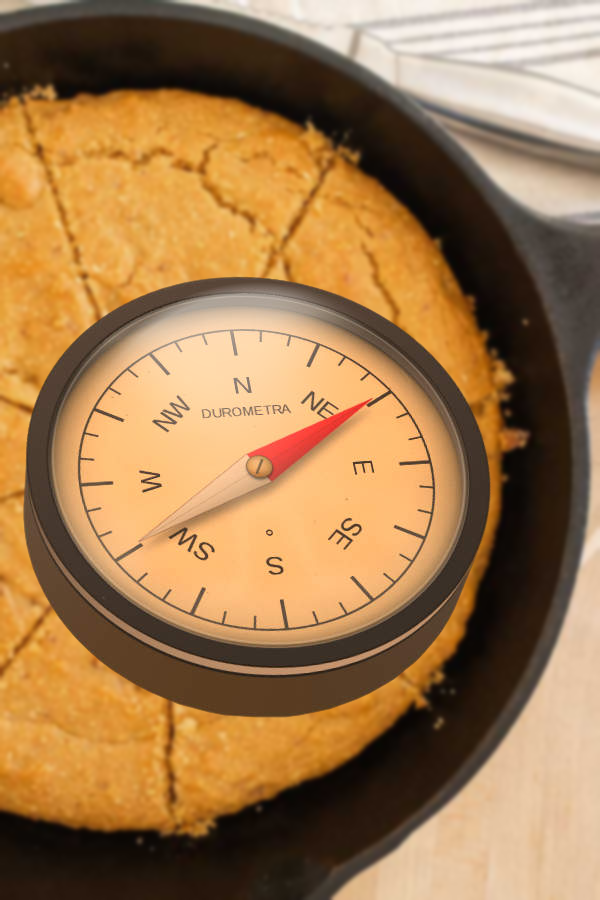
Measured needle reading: 60 °
